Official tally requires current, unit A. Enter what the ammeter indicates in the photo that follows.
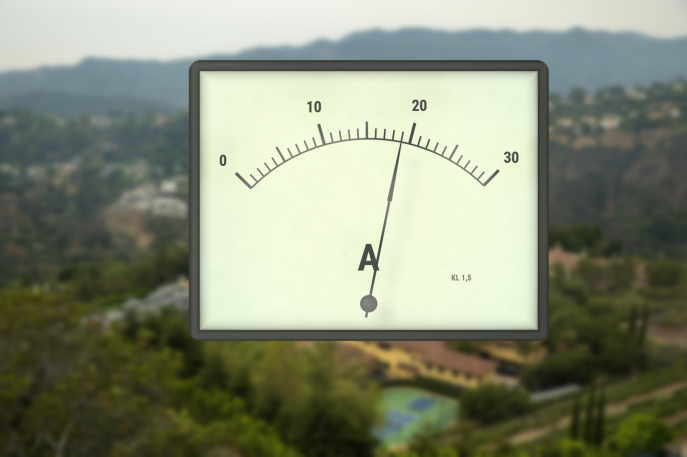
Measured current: 19 A
